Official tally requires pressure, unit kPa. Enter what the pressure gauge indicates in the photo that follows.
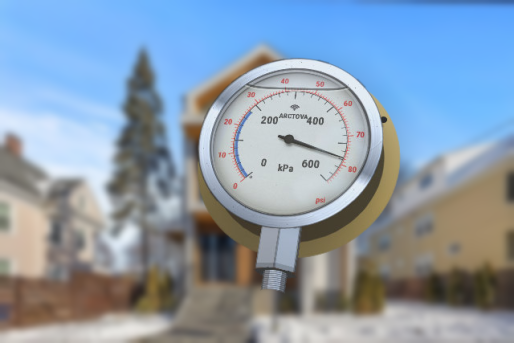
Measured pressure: 540 kPa
